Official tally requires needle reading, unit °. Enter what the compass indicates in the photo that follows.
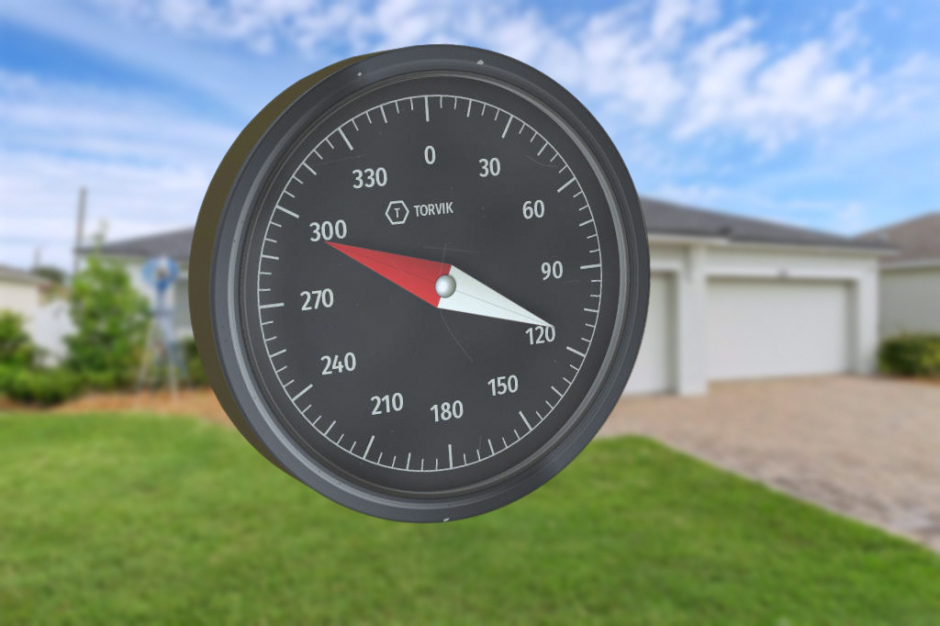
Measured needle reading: 295 °
